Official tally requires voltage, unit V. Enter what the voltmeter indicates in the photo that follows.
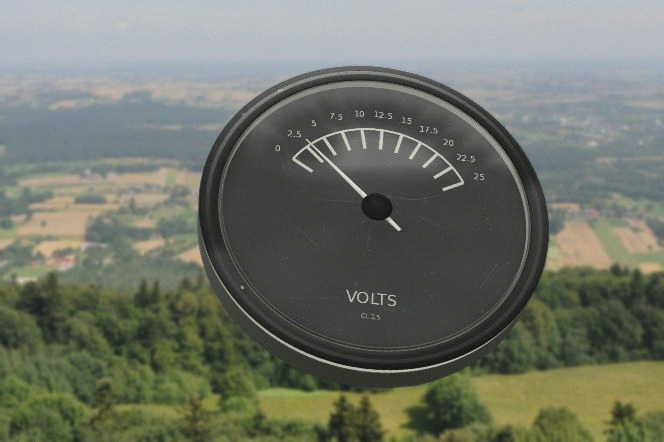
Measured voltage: 2.5 V
